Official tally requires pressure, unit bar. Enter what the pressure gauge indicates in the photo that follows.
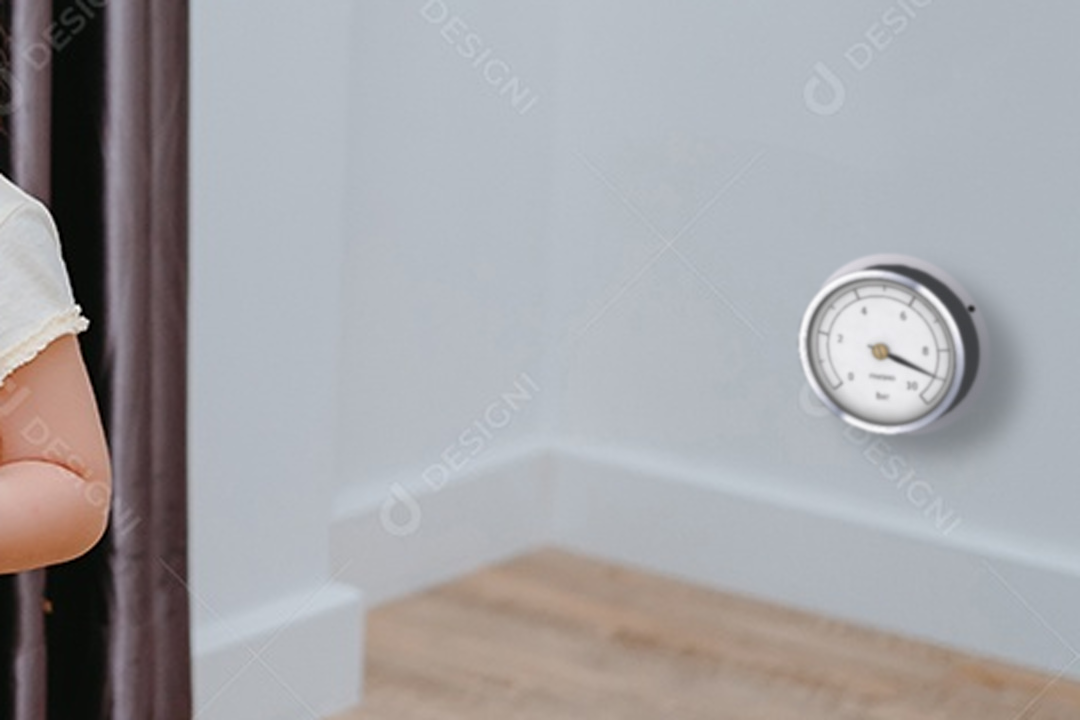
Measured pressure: 9 bar
